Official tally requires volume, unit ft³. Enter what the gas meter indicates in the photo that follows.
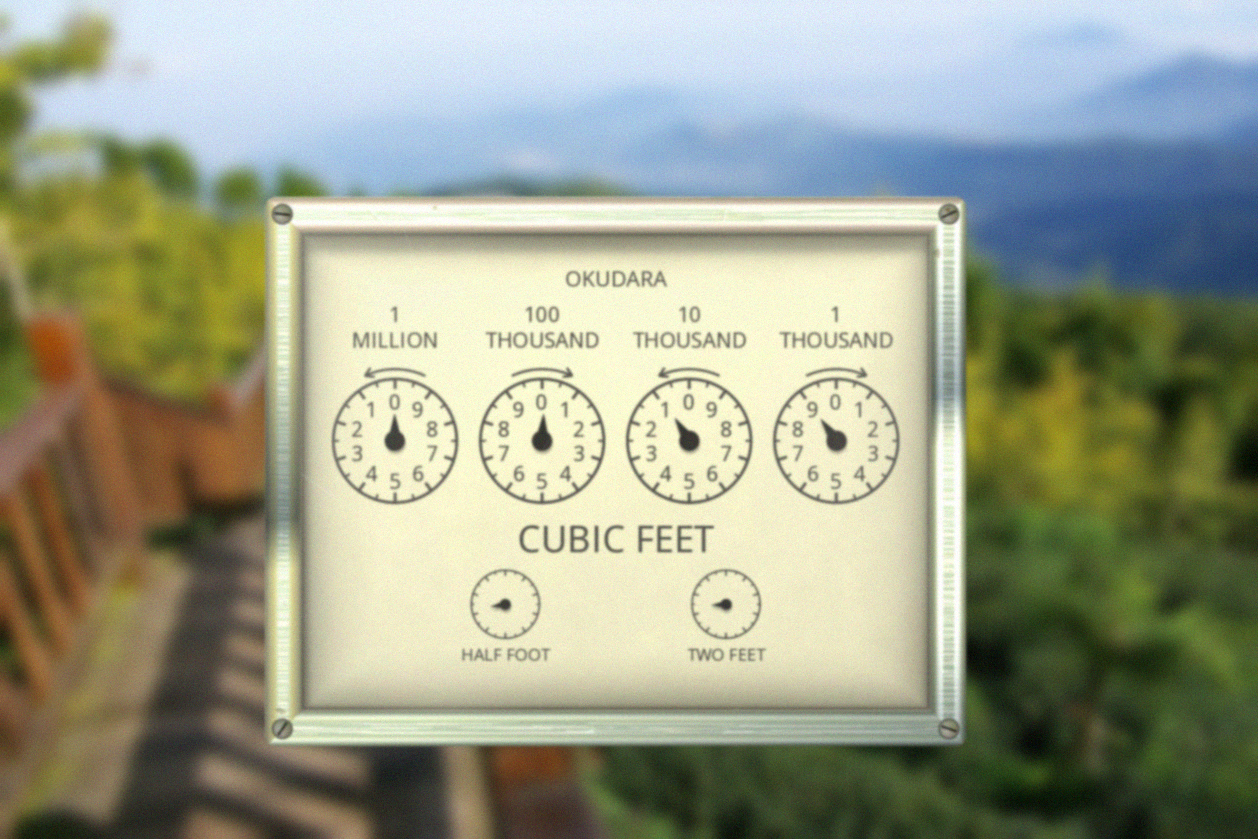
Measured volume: 900 ft³
